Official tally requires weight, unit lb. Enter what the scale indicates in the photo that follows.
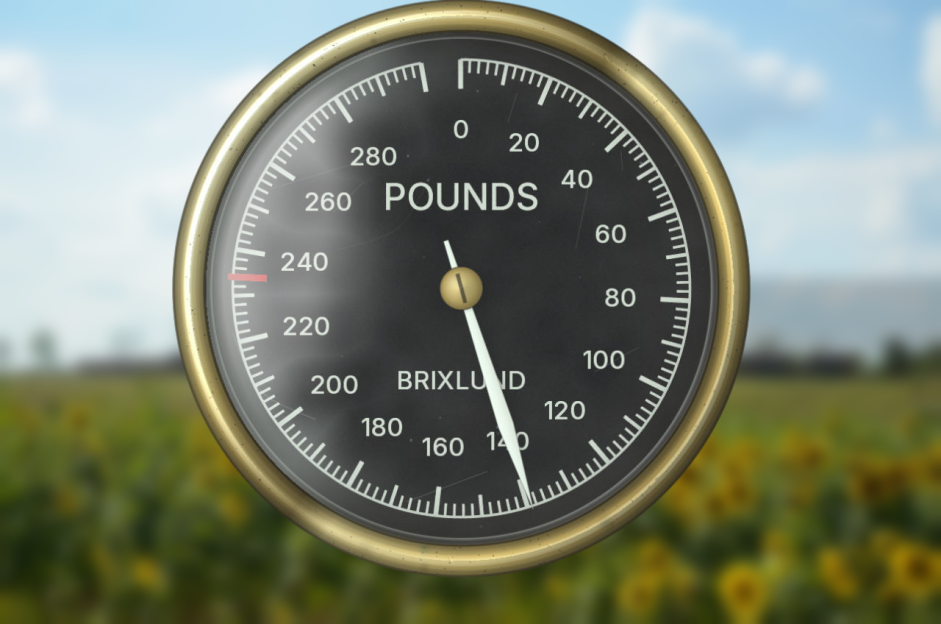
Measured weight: 139 lb
